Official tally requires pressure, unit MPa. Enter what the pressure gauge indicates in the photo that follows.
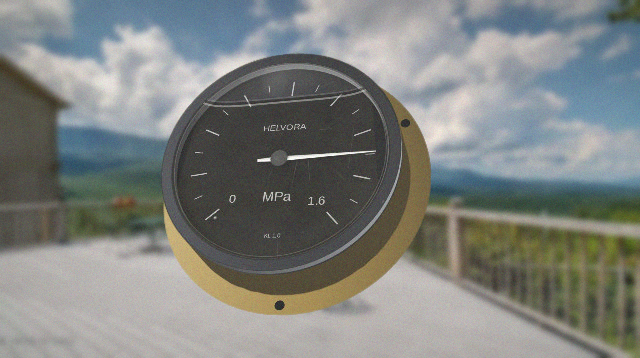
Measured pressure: 1.3 MPa
